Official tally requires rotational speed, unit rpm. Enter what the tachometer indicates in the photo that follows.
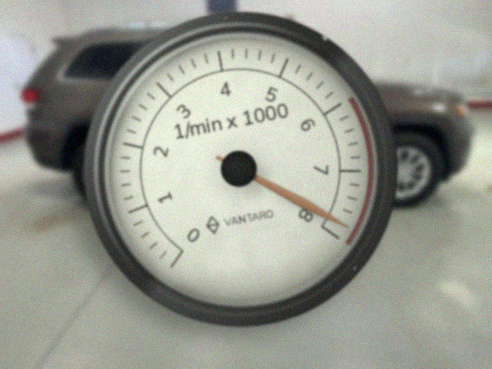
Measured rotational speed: 7800 rpm
